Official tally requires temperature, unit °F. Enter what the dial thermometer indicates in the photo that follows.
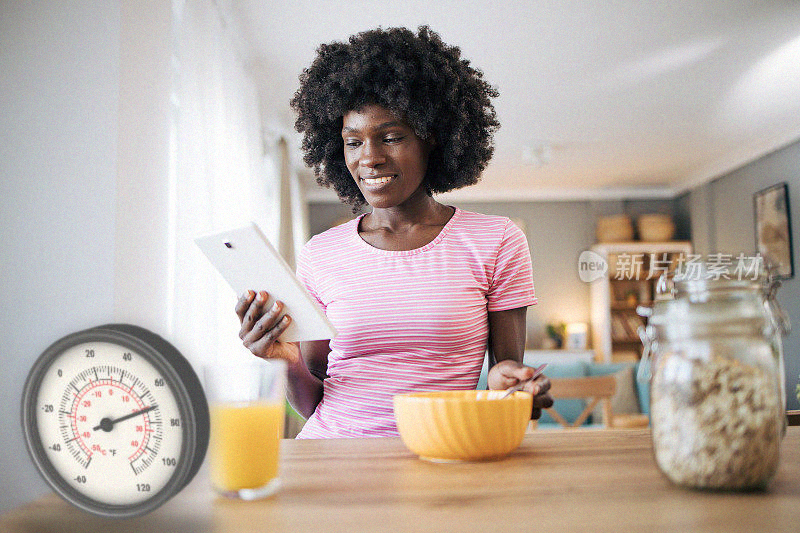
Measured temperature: 70 °F
